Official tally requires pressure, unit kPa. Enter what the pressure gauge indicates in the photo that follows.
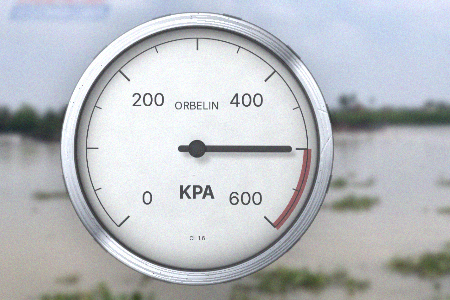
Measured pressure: 500 kPa
